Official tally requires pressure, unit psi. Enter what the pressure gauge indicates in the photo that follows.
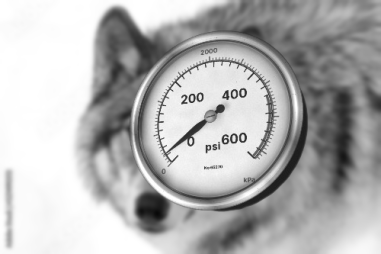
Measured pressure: 20 psi
